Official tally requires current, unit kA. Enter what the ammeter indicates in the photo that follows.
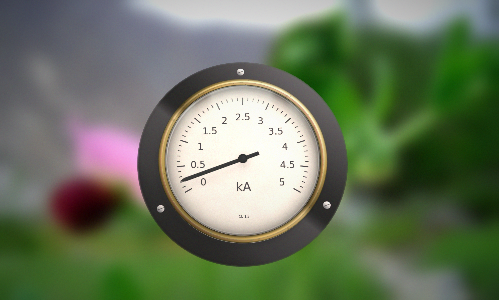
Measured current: 0.2 kA
